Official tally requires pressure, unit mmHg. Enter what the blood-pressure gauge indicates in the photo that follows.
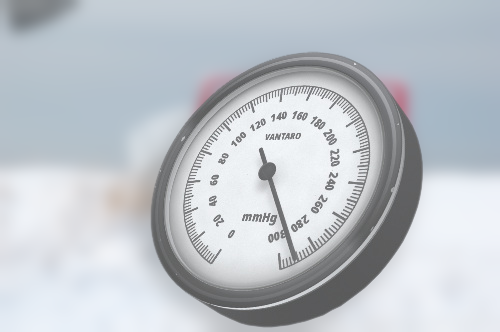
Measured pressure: 290 mmHg
